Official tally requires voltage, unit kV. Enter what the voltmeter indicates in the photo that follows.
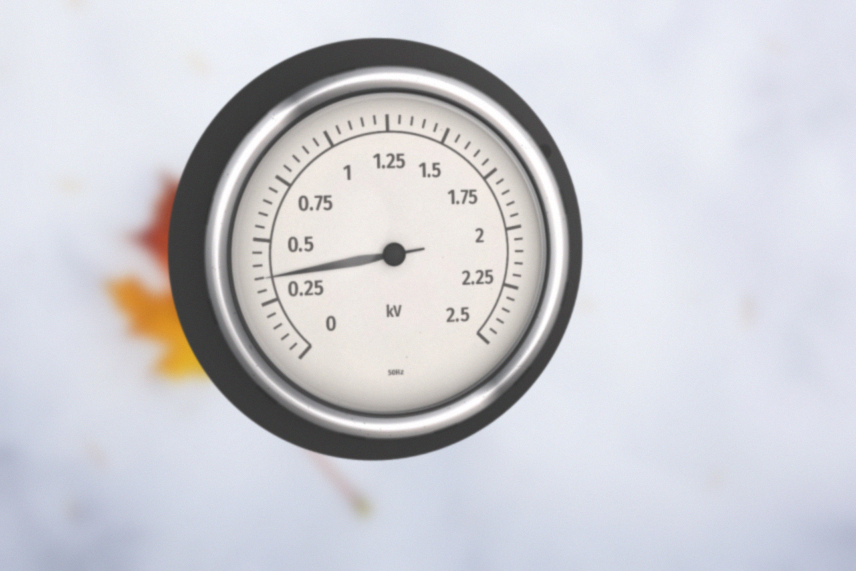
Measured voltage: 0.35 kV
